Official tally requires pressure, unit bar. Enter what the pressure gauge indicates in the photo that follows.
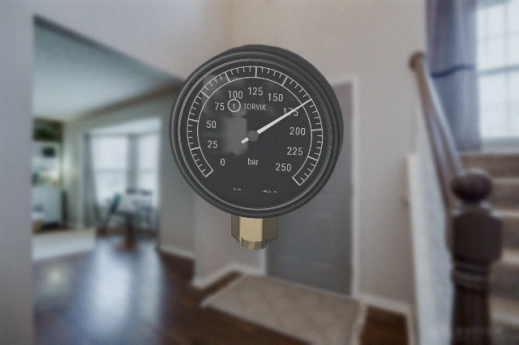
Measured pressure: 175 bar
